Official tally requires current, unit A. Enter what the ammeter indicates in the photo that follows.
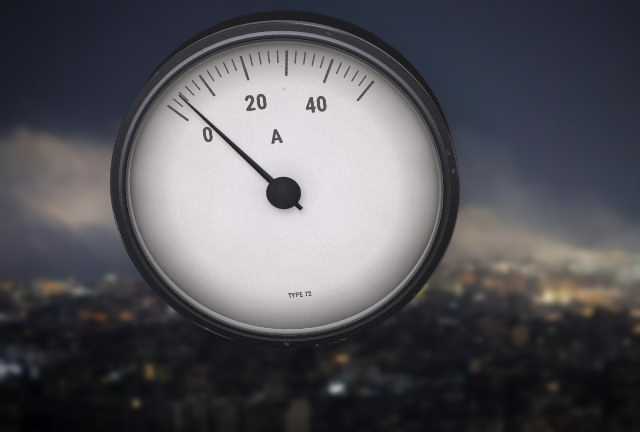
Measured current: 4 A
